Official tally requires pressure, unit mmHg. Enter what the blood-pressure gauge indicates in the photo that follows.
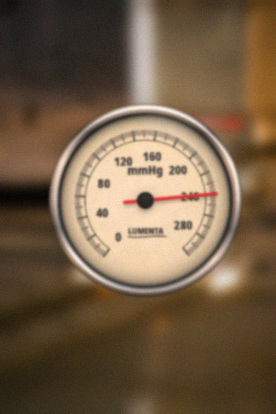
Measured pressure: 240 mmHg
